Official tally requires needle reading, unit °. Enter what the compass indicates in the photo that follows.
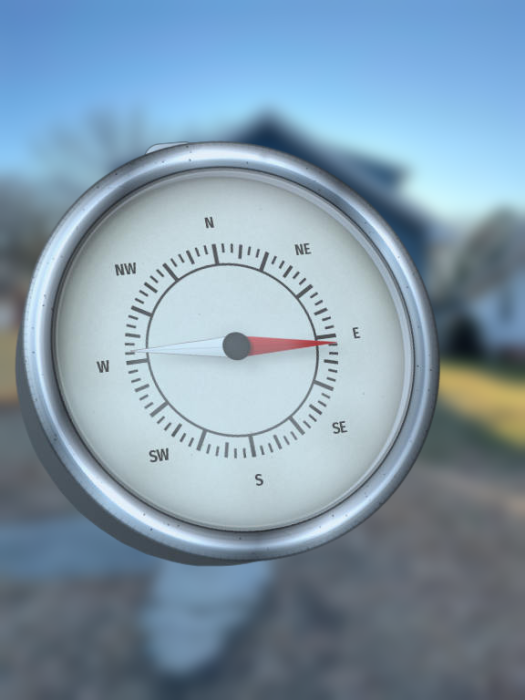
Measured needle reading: 95 °
